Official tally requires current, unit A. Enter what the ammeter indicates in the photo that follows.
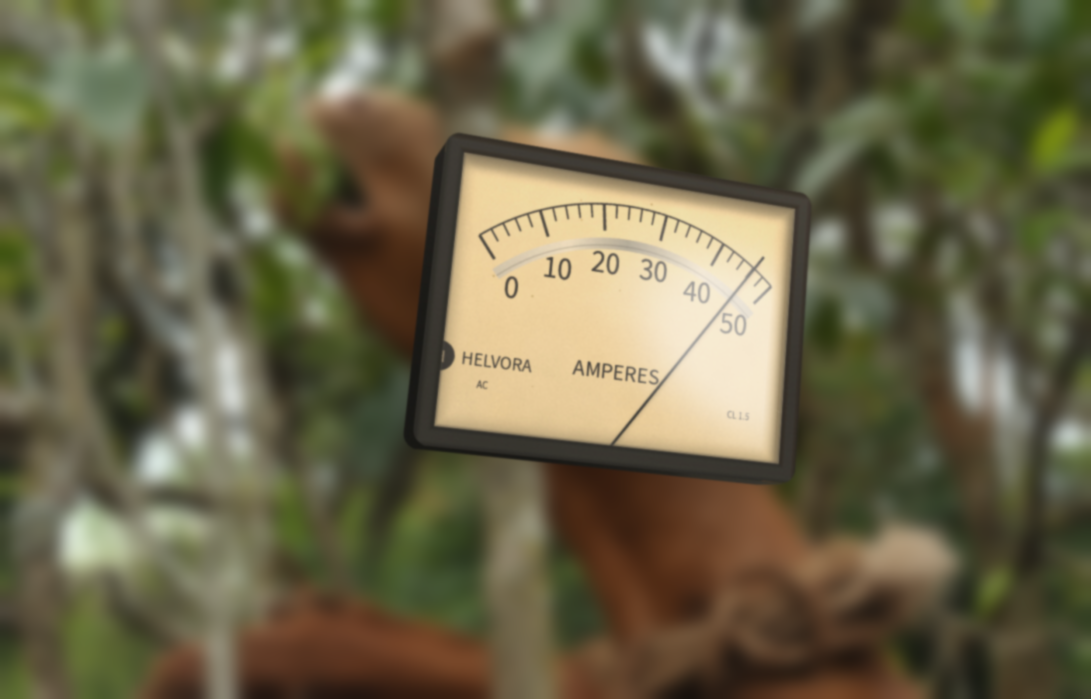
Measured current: 46 A
